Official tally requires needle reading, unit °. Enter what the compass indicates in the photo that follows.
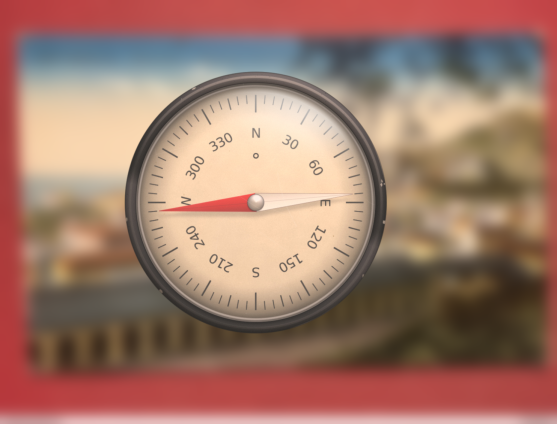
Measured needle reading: 265 °
